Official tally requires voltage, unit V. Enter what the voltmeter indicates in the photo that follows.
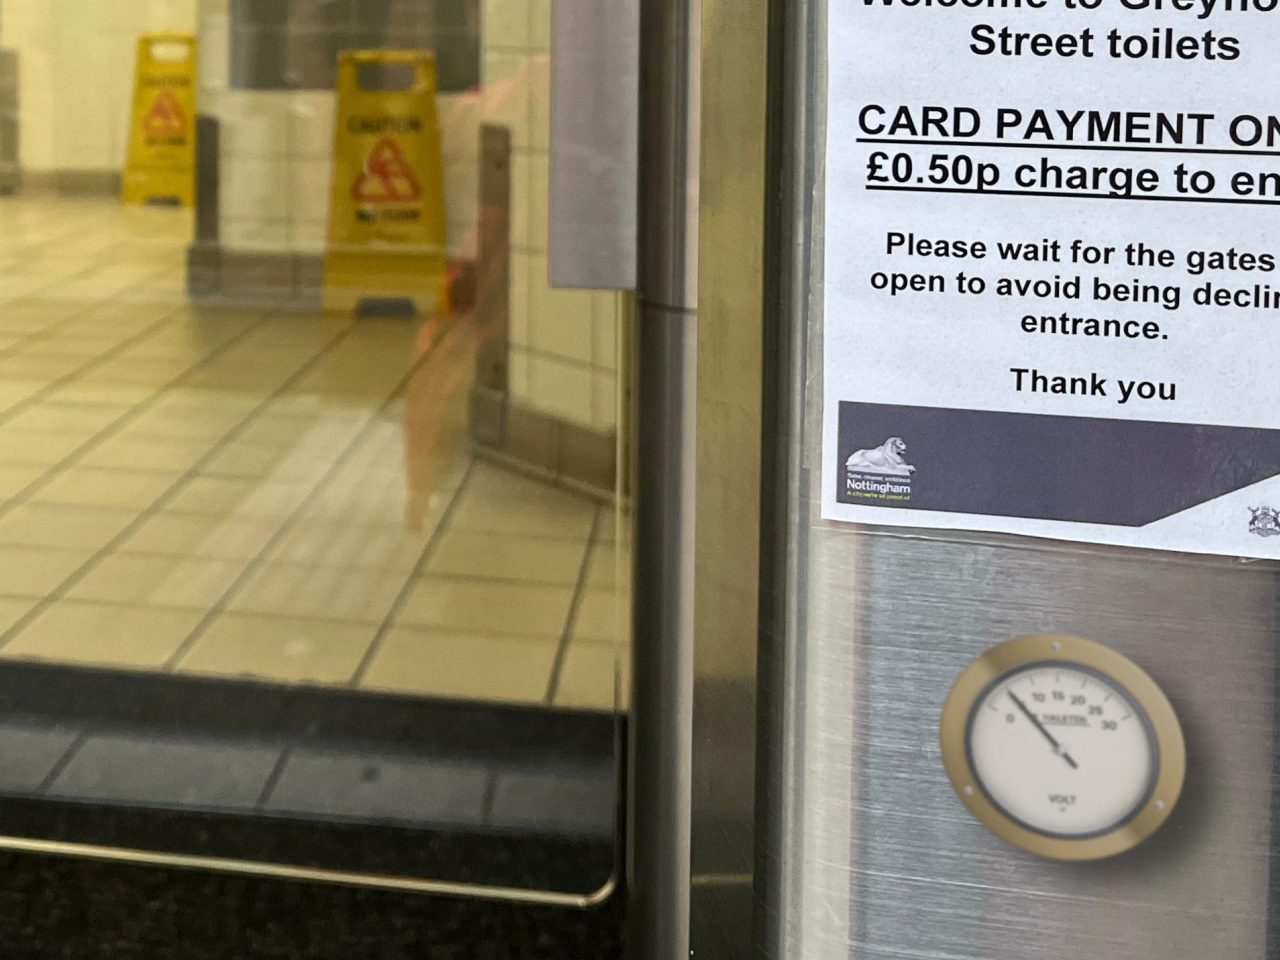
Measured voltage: 5 V
